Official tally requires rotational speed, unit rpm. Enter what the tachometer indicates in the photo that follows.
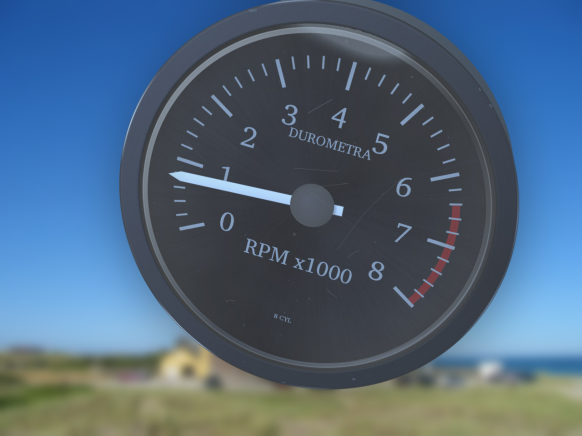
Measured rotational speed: 800 rpm
